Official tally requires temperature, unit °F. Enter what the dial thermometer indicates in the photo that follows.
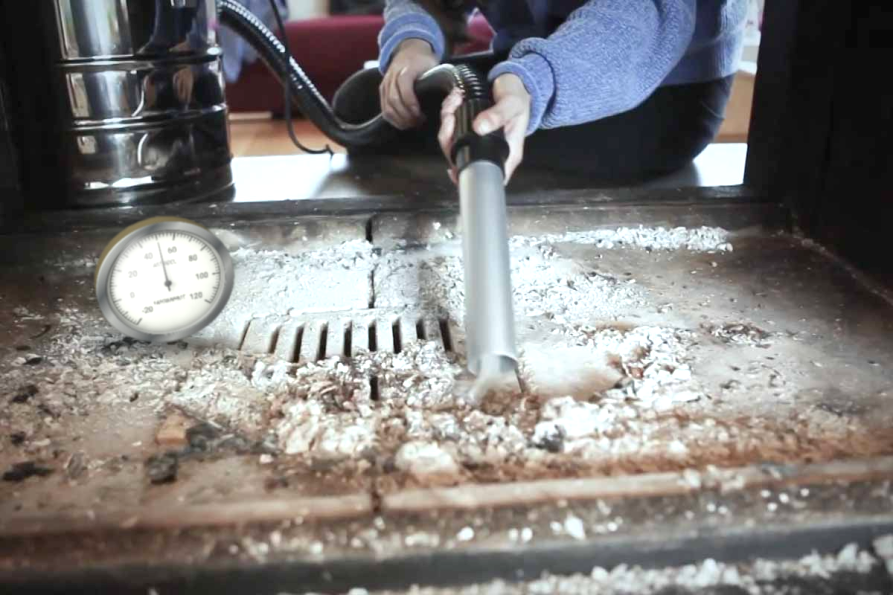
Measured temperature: 50 °F
